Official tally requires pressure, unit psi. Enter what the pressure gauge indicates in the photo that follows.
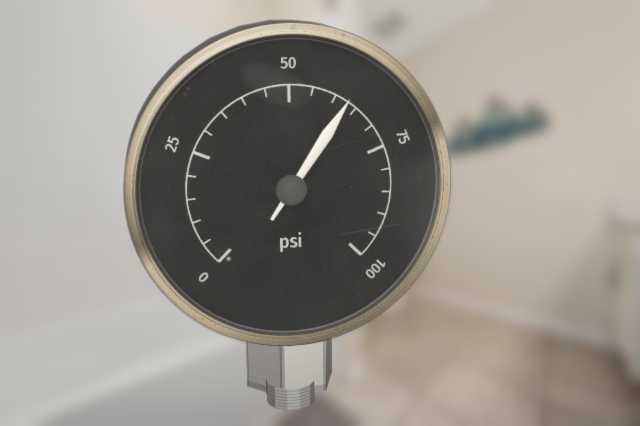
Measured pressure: 62.5 psi
